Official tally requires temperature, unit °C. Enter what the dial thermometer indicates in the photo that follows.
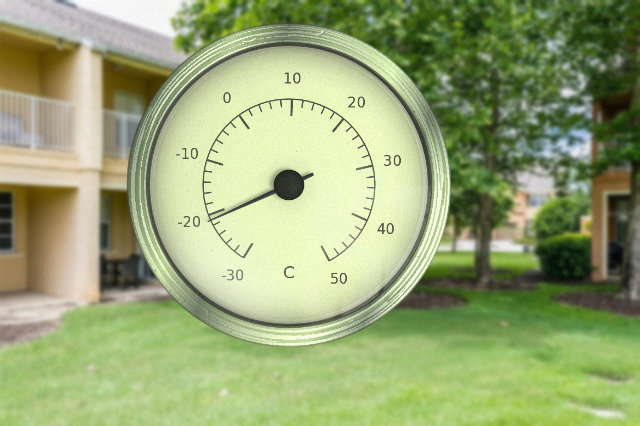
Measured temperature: -21 °C
